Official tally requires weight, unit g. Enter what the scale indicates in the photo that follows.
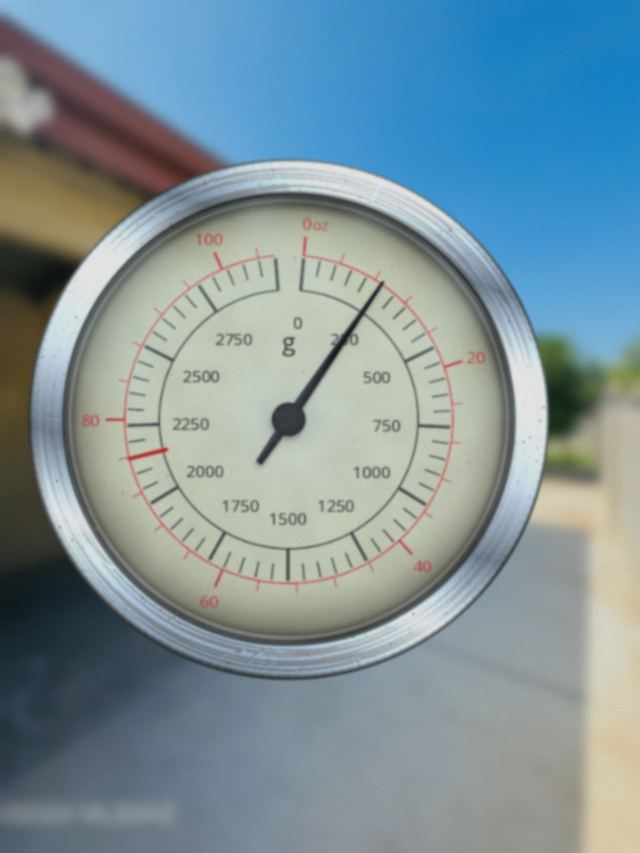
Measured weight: 250 g
